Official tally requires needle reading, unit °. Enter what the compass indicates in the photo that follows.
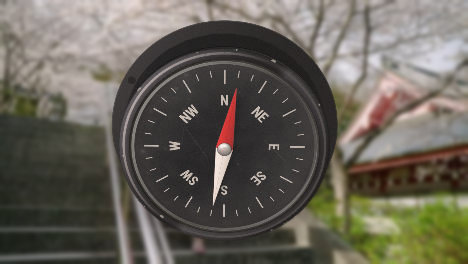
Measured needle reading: 10 °
